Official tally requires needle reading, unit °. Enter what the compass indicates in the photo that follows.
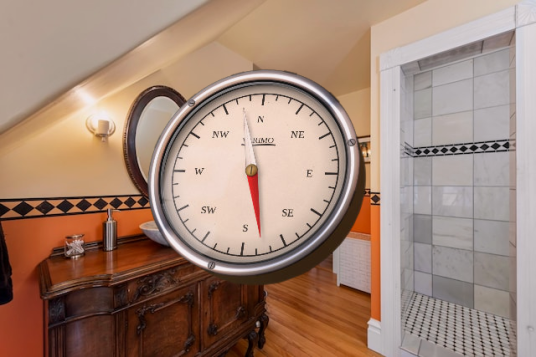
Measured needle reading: 165 °
